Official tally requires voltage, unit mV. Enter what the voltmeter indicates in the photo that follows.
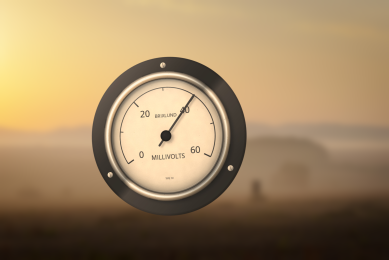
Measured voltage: 40 mV
